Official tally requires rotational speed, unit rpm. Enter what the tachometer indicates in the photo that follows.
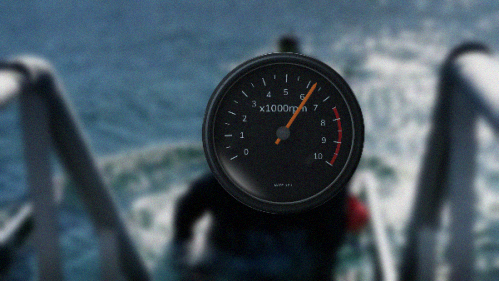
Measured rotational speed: 6250 rpm
